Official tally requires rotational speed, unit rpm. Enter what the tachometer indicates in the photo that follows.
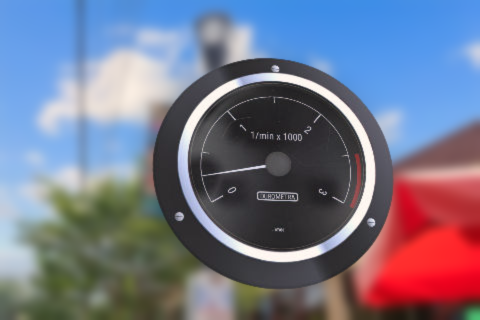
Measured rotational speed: 250 rpm
